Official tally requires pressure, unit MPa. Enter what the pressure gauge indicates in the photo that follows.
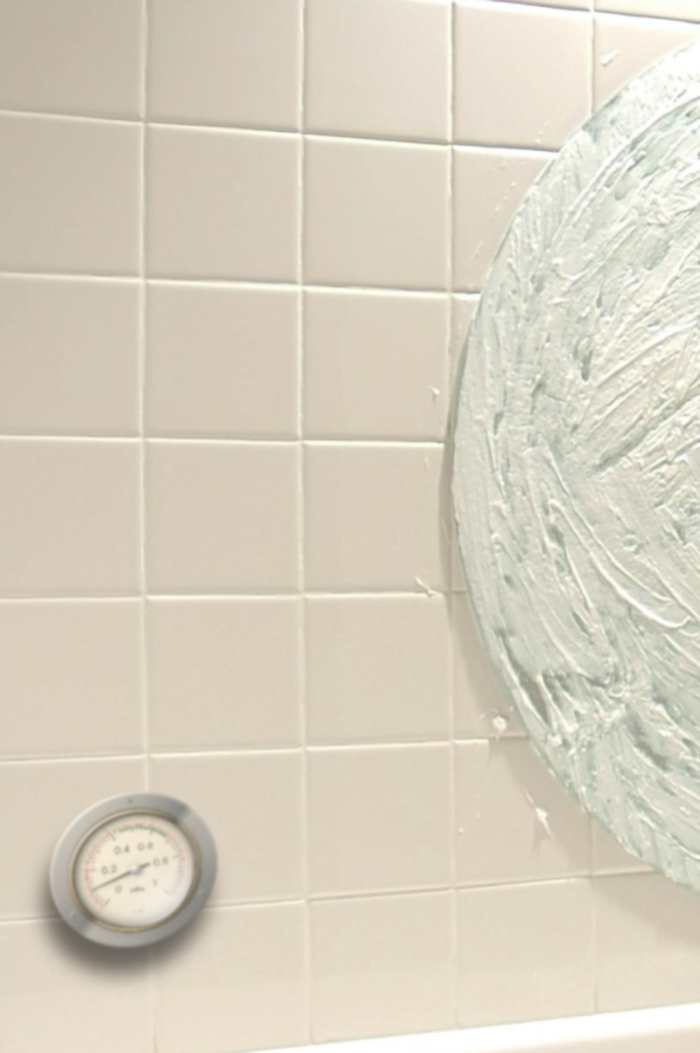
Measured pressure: 0.1 MPa
